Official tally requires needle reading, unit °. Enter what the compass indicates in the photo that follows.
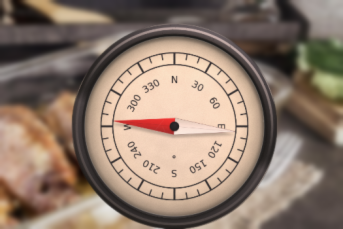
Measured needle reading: 275 °
